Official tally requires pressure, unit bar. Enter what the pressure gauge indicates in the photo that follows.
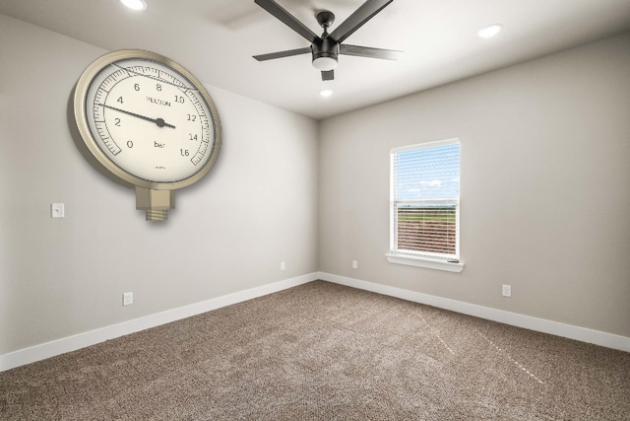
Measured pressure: 3 bar
